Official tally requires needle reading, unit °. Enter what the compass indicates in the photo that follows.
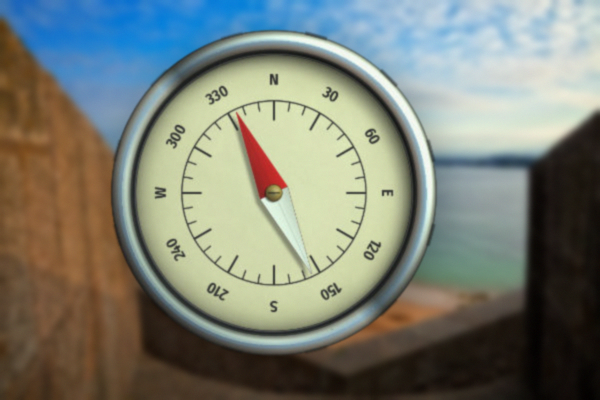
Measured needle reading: 335 °
